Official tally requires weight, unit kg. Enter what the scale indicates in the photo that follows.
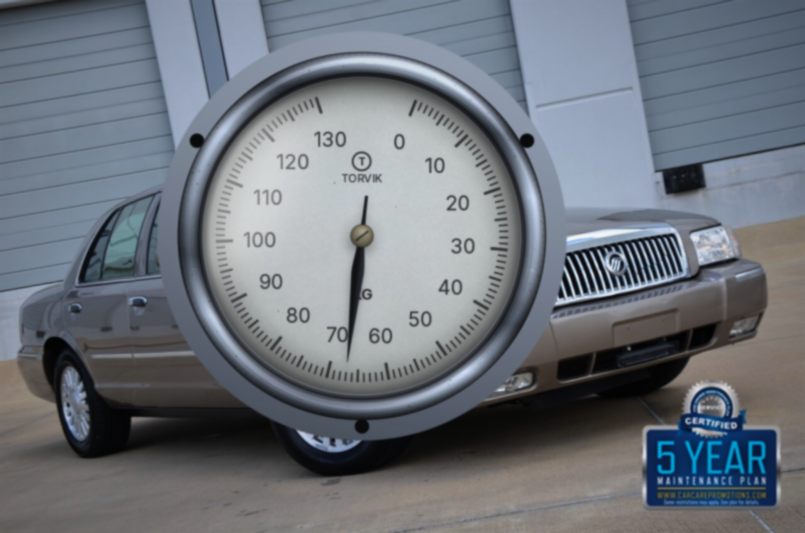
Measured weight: 67 kg
